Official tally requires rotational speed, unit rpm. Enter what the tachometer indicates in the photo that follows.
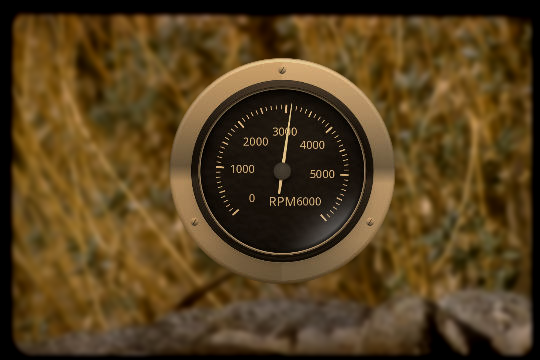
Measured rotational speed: 3100 rpm
